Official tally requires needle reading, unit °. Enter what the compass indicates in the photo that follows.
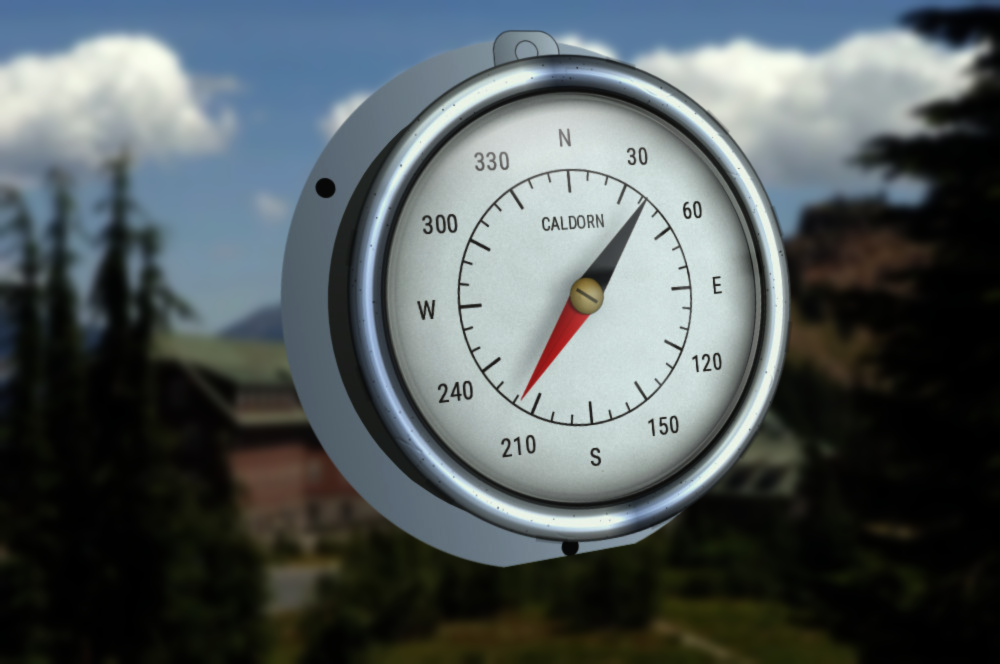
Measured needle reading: 220 °
